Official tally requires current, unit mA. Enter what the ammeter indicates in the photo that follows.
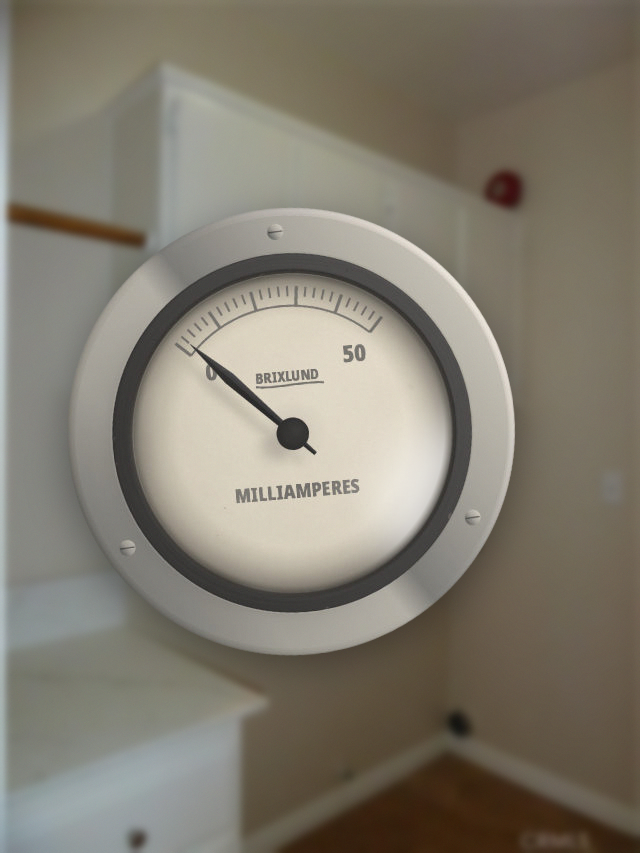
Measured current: 2 mA
